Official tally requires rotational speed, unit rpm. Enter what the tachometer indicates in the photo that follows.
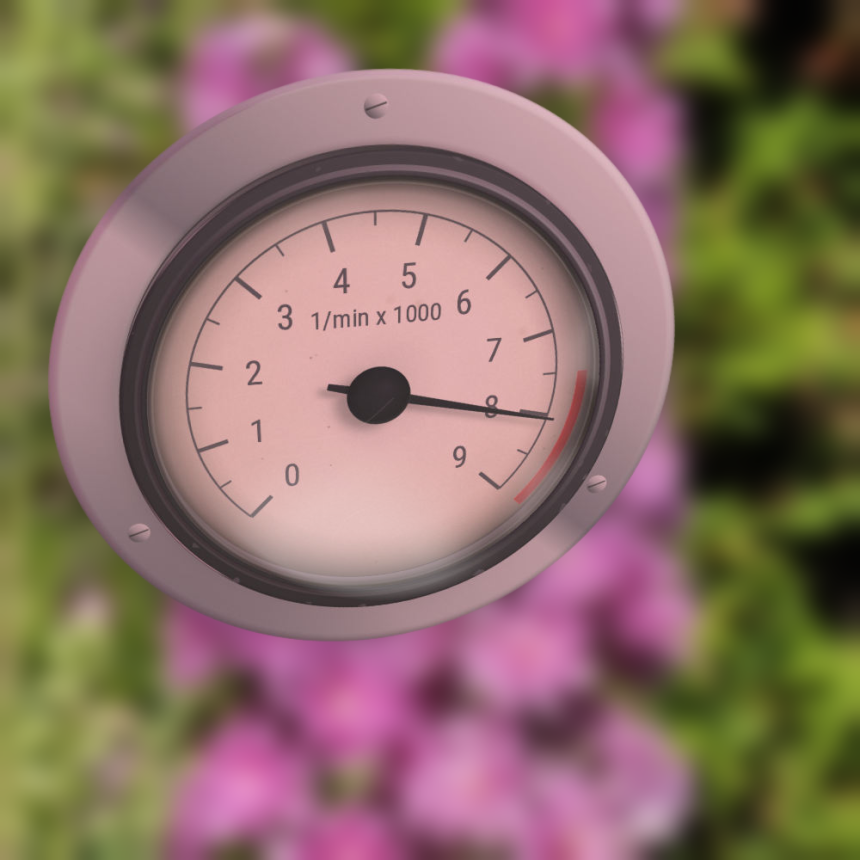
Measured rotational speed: 8000 rpm
